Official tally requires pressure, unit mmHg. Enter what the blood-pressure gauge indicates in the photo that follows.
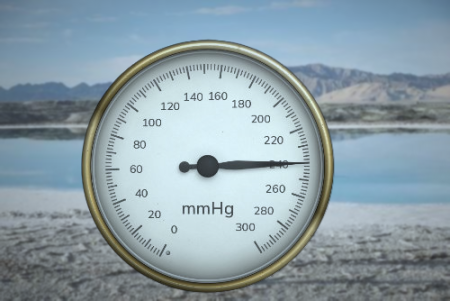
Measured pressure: 240 mmHg
